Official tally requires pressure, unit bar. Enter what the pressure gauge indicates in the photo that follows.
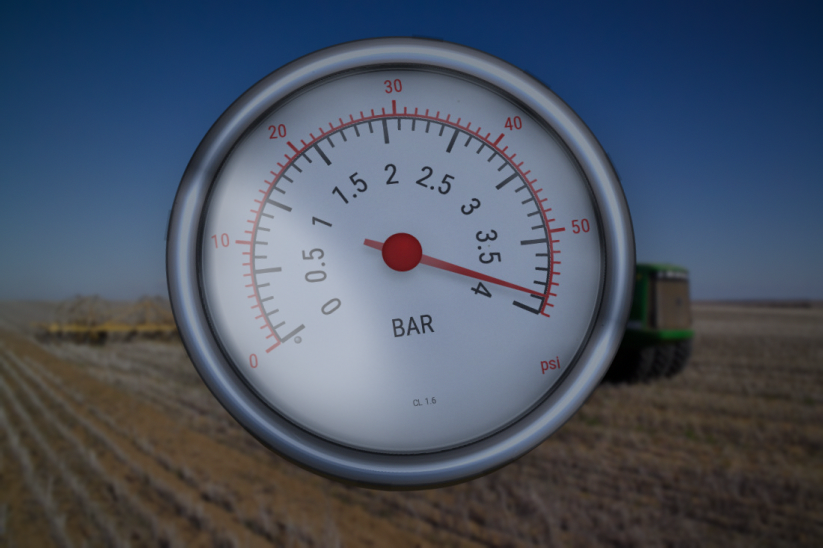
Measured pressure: 3.9 bar
